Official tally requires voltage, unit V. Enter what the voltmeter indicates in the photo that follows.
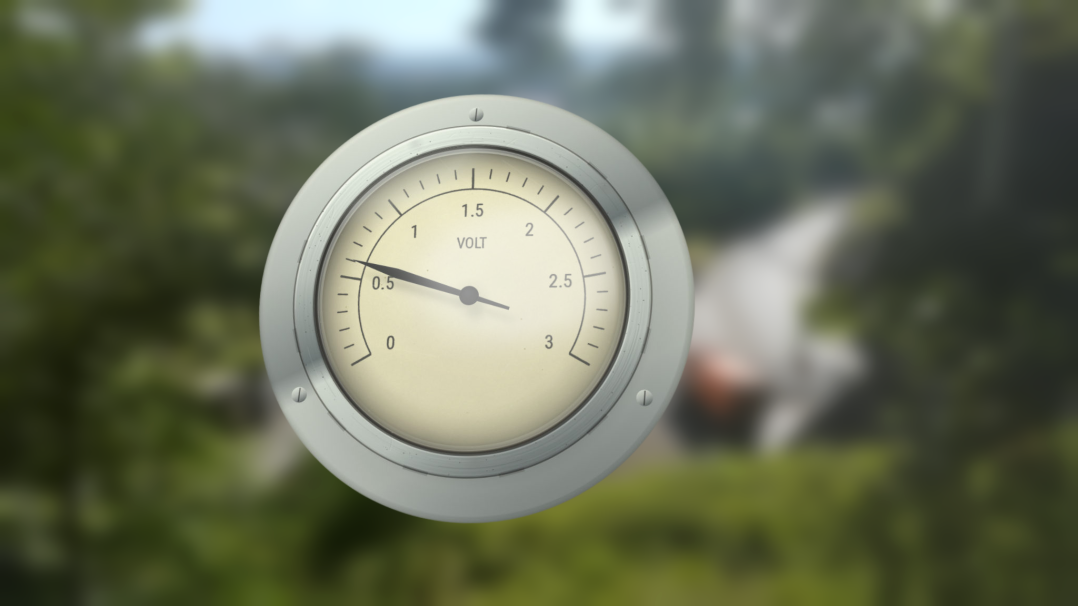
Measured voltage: 0.6 V
